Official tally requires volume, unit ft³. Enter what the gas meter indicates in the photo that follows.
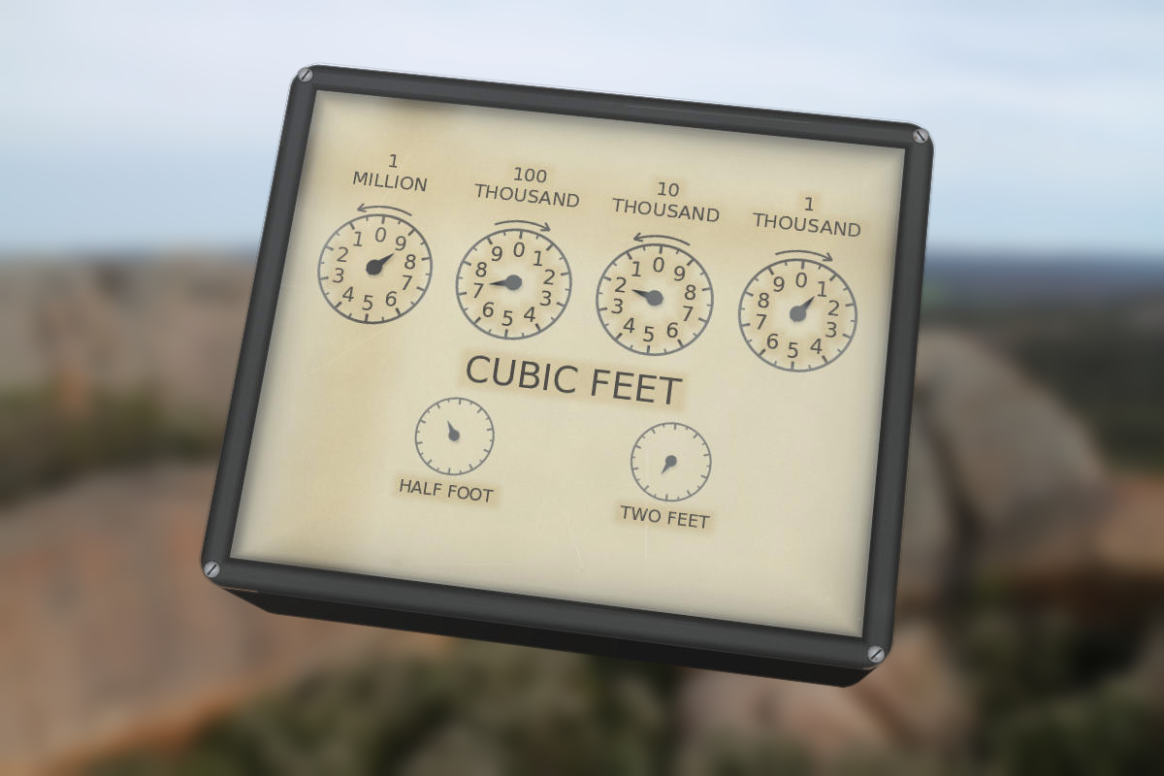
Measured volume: 872100 ft³
